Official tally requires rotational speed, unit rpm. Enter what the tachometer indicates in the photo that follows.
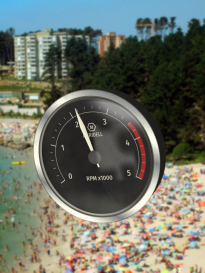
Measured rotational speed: 2200 rpm
